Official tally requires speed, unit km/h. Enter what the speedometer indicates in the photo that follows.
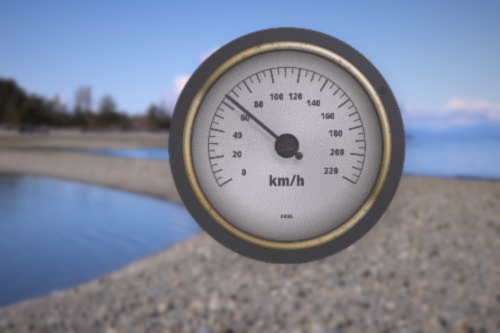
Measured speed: 65 km/h
